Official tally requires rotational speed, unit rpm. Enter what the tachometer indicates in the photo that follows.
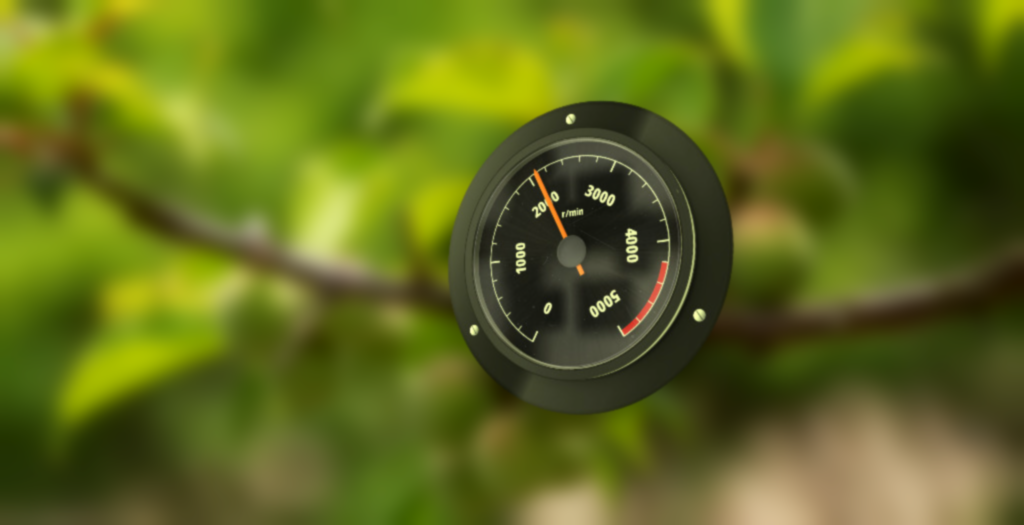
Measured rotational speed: 2100 rpm
